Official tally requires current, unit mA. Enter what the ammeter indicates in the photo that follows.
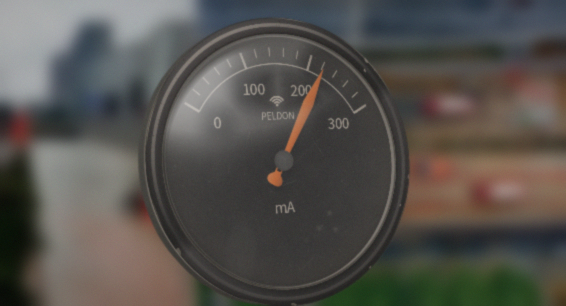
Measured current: 220 mA
